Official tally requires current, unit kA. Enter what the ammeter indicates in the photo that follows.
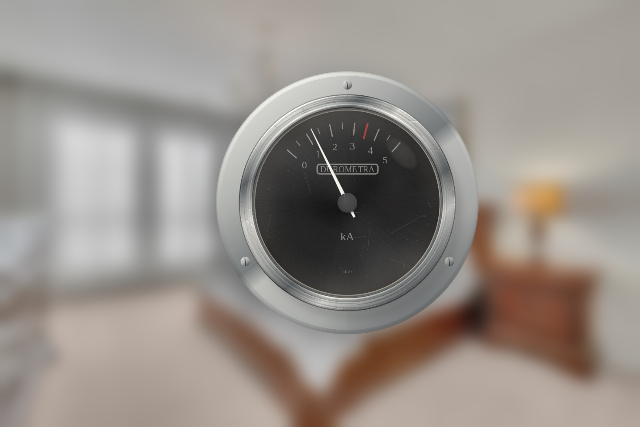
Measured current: 1.25 kA
